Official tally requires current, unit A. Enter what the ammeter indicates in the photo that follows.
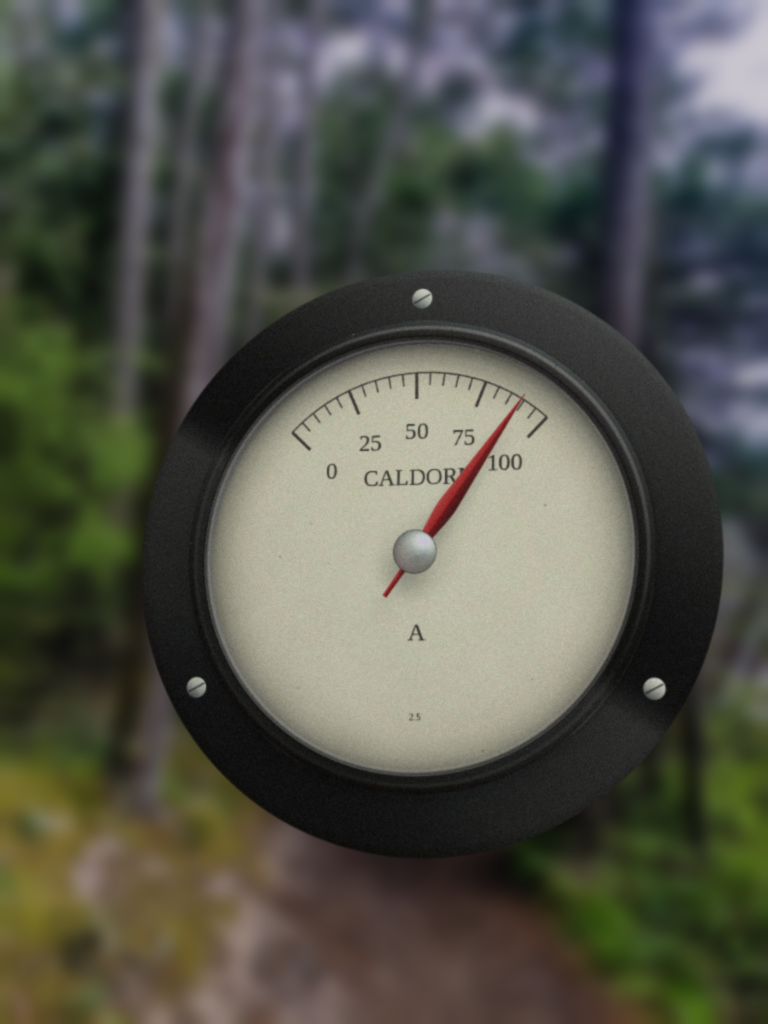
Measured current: 90 A
